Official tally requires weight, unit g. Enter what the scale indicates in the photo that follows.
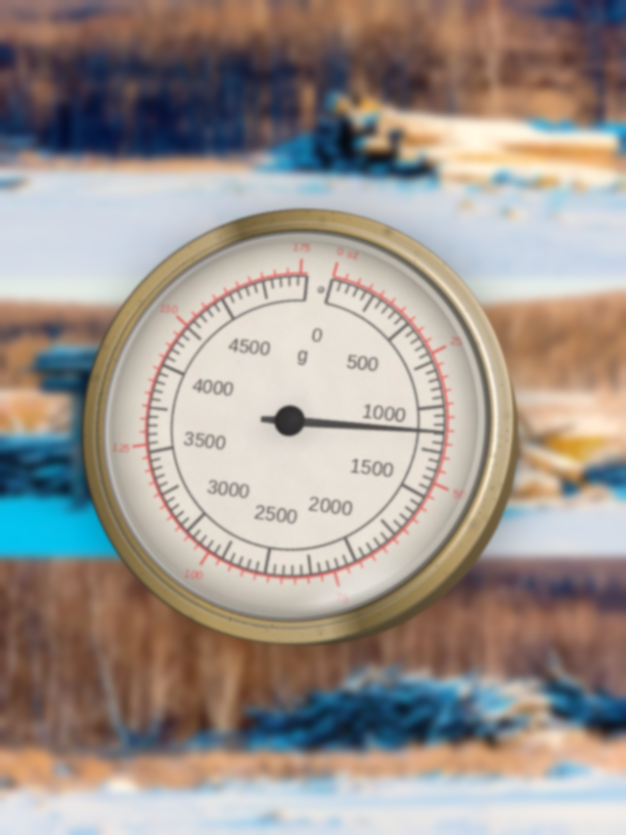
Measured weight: 1150 g
